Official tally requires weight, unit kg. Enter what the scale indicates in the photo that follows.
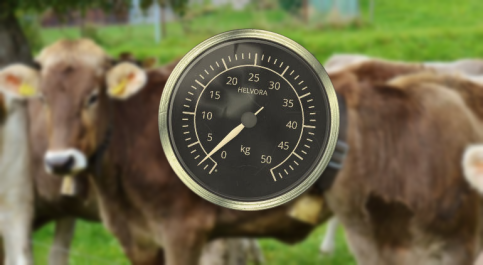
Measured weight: 2 kg
